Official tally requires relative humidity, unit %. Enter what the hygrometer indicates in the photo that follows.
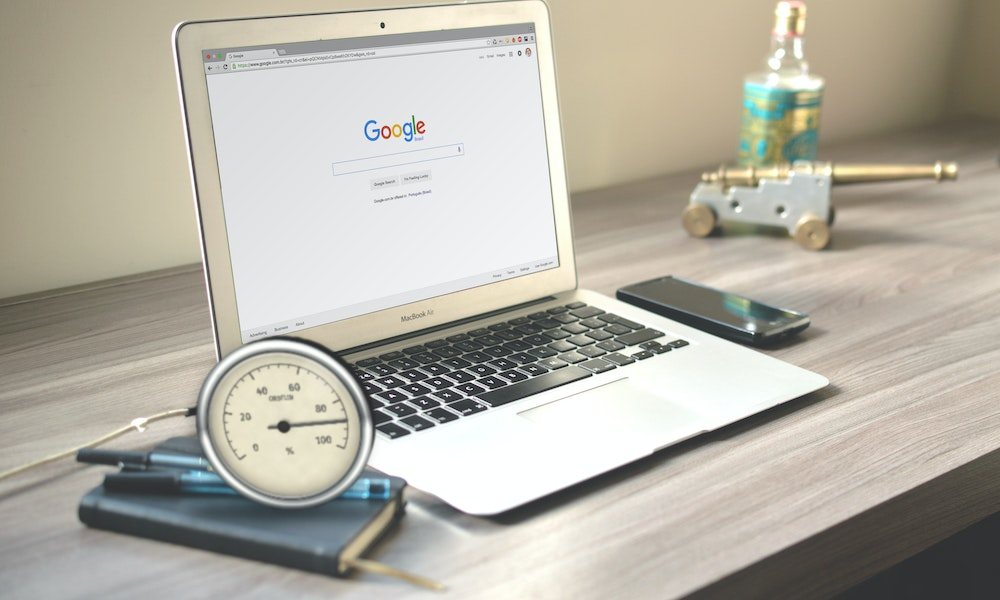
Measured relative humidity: 88 %
